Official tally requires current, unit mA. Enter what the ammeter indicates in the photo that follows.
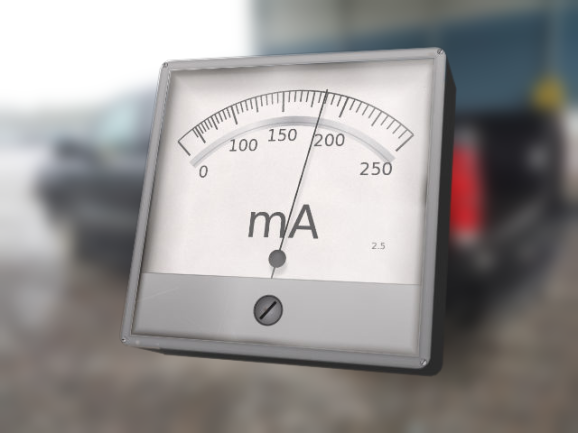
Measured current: 185 mA
